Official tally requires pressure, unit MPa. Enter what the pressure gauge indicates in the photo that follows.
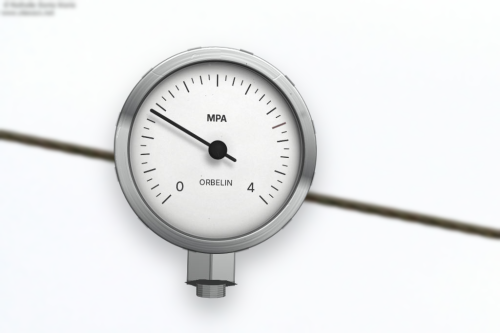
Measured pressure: 1.1 MPa
